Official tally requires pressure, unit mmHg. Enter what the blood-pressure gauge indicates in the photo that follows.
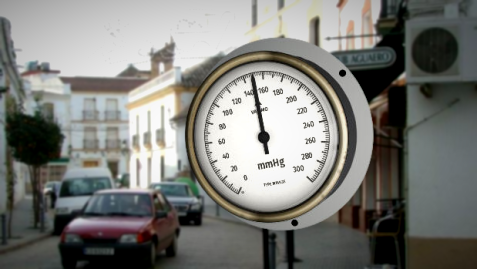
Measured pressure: 150 mmHg
